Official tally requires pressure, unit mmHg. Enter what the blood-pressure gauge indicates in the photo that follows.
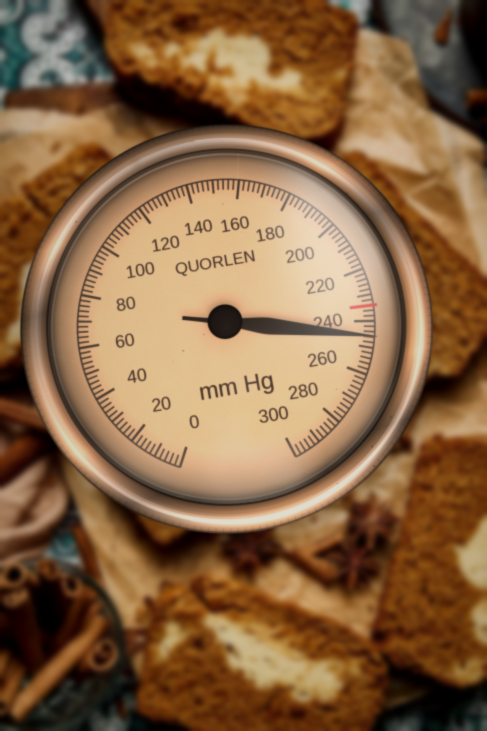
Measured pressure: 246 mmHg
